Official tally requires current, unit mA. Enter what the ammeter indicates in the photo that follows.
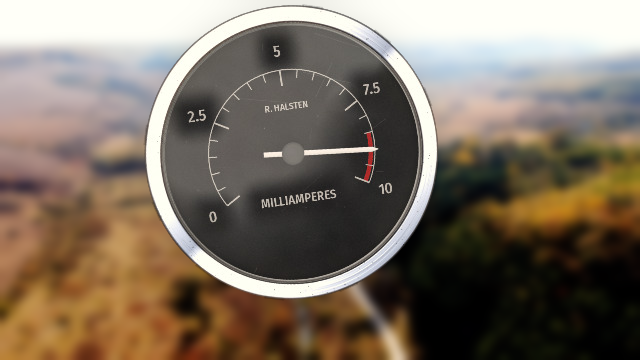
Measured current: 9 mA
